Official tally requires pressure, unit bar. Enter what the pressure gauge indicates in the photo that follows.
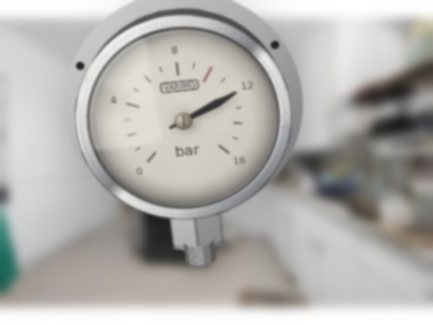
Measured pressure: 12 bar
